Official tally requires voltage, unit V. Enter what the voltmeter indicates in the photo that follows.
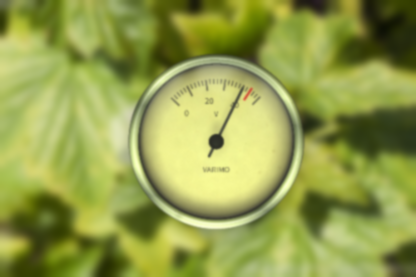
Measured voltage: 40 V
